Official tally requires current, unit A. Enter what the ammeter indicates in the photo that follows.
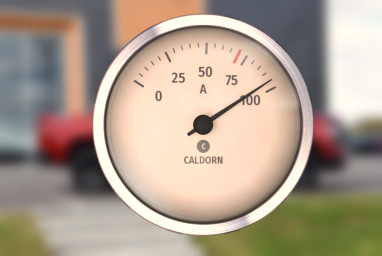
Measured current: 95 A
